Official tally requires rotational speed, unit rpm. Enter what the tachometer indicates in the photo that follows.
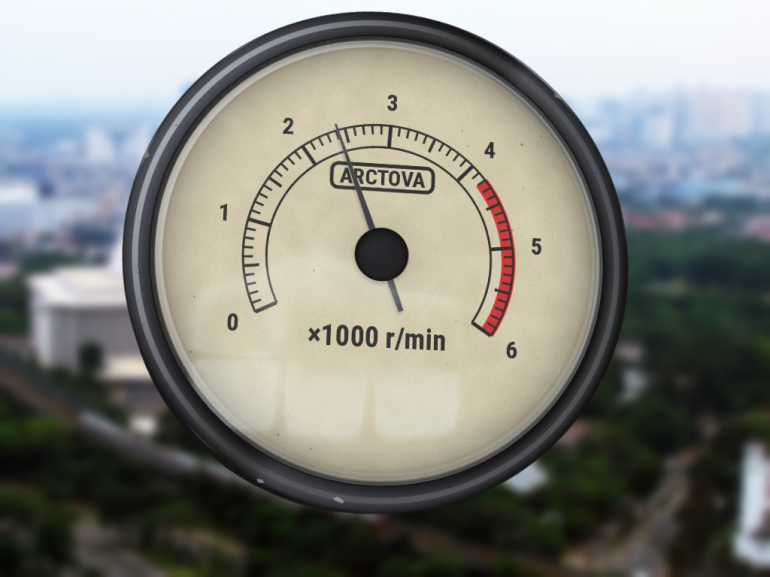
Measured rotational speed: 2400 rpm
